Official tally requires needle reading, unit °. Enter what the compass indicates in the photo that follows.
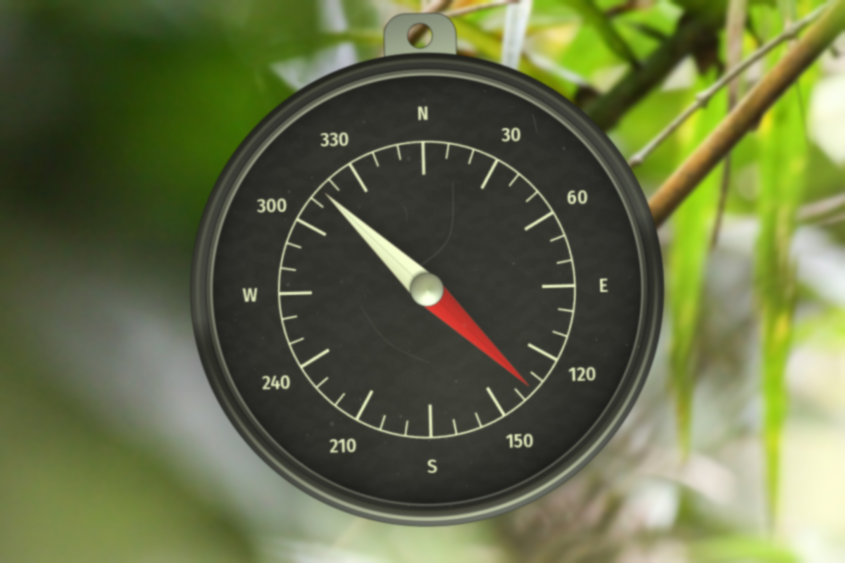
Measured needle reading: 135 °
